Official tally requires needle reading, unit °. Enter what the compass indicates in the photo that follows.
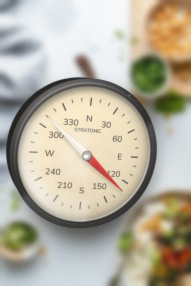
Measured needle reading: 130 °
